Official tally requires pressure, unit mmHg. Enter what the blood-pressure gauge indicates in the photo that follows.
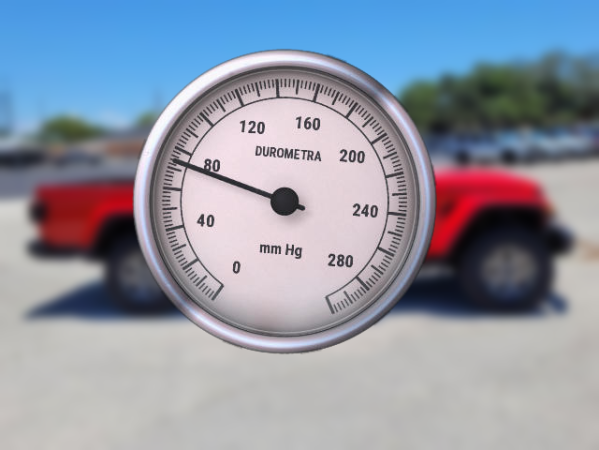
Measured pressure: 74 mmHg
